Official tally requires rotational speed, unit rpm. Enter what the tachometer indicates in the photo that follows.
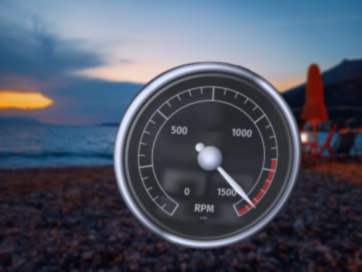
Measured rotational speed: 1425 rpm
